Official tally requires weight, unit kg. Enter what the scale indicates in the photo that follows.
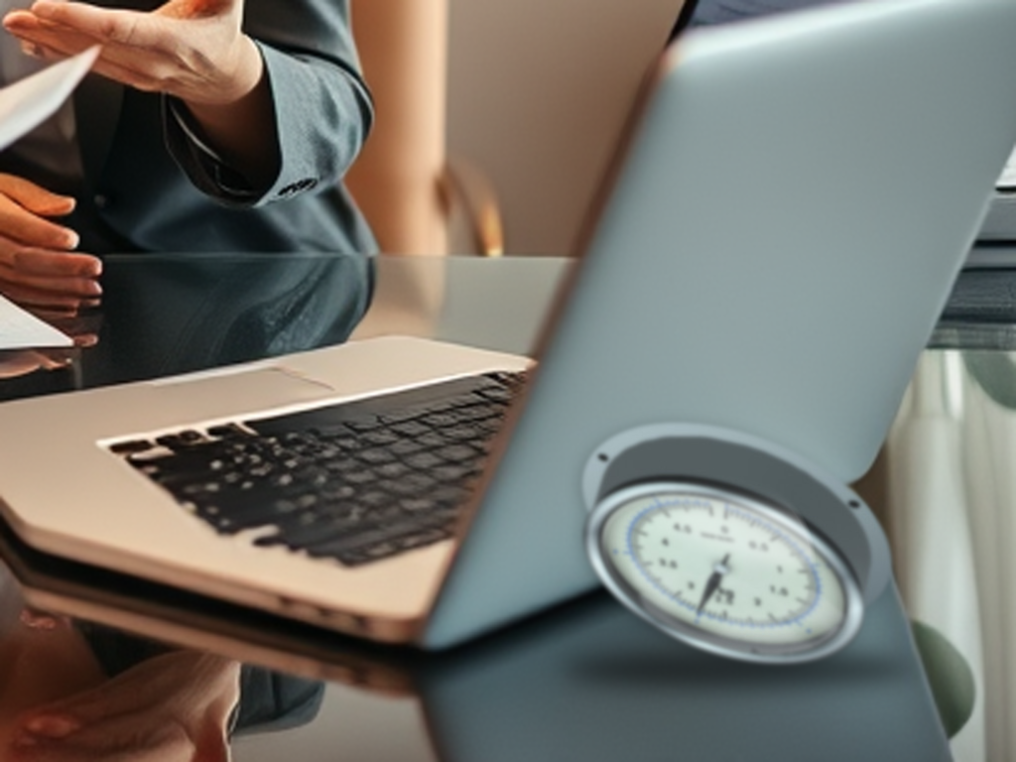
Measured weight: 2.75 kg
